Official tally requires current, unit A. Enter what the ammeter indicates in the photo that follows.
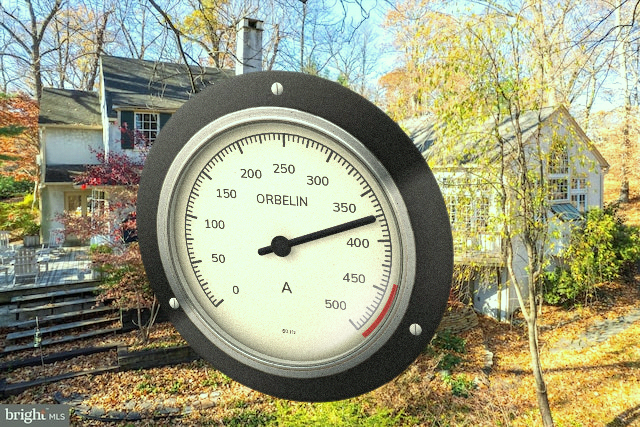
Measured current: 375 A
